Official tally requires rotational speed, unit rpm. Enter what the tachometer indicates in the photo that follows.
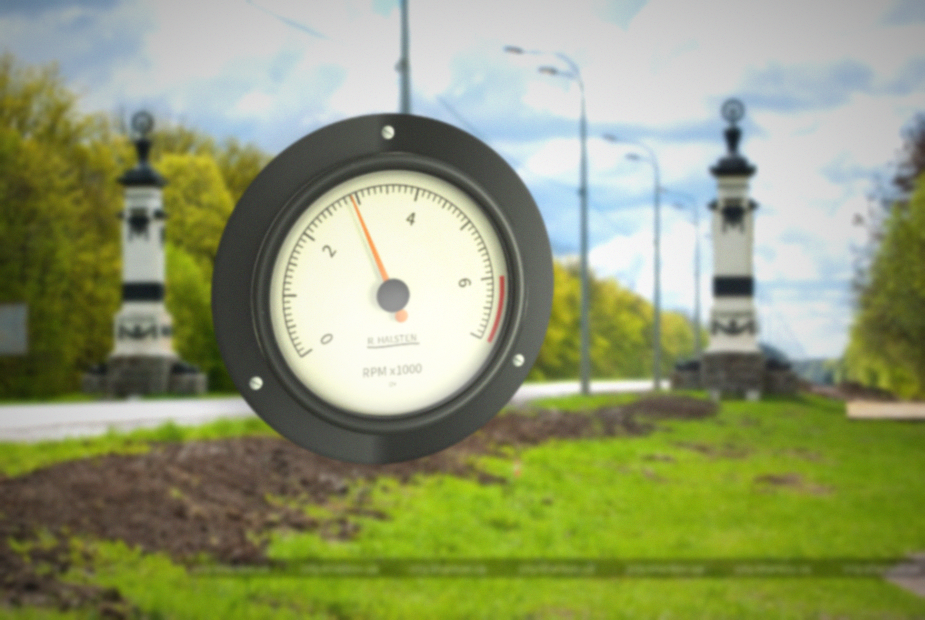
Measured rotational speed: 2900 rpm
